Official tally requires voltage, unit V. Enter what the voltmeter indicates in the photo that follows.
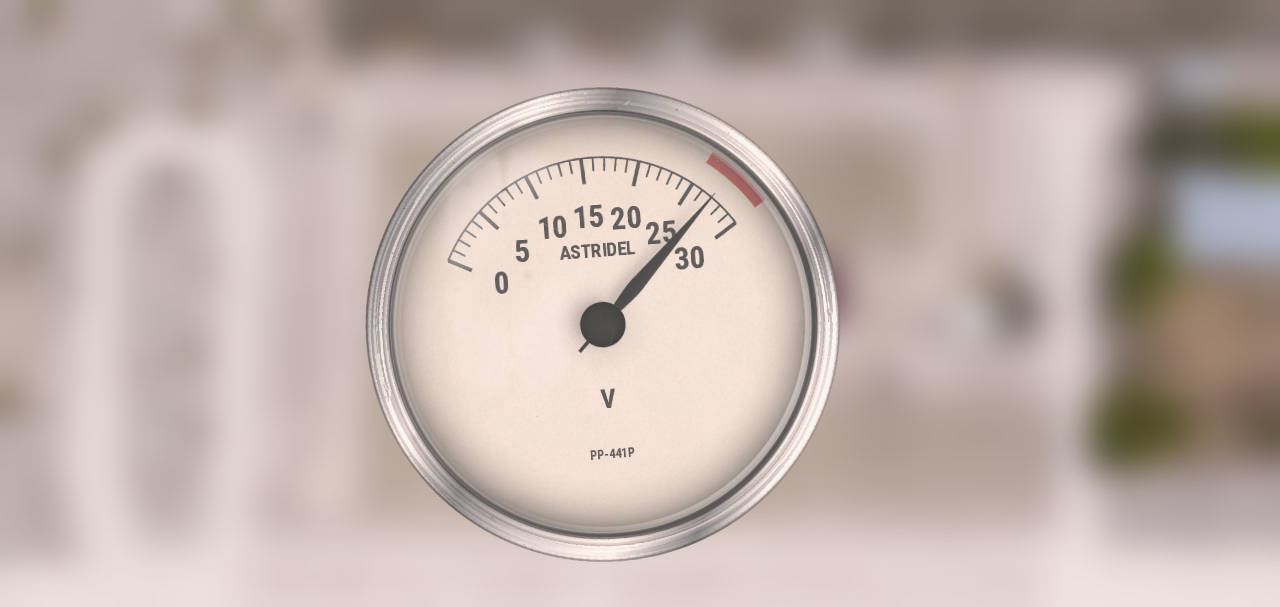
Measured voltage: 27 V
